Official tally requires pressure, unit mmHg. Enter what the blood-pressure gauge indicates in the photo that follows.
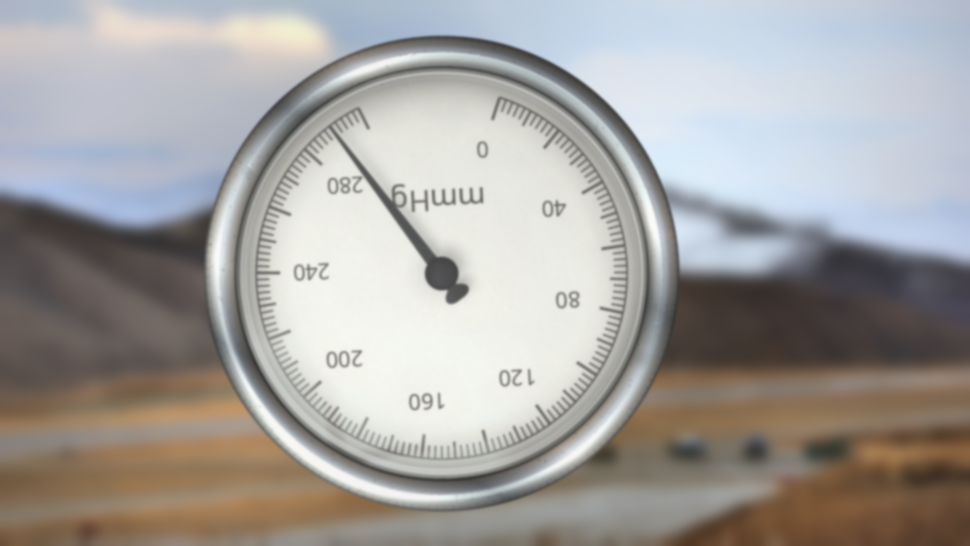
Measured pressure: 290 mmHg
